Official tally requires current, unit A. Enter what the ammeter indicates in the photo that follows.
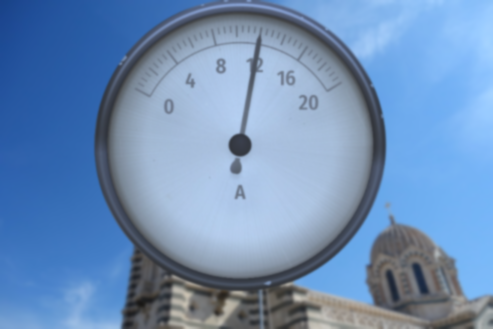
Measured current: 12 A
